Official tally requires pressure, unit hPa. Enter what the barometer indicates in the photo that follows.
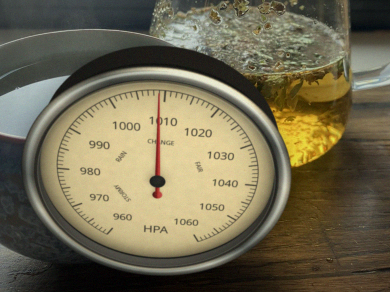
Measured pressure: 1009 hPa
